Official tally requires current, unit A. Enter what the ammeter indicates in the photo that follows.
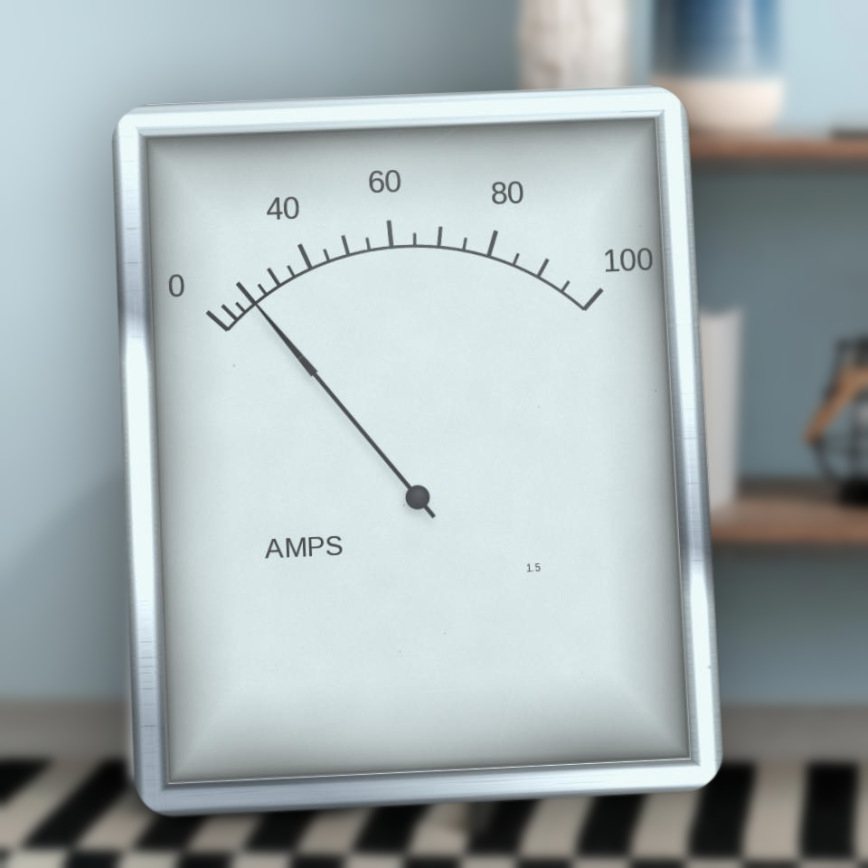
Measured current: 20 A
